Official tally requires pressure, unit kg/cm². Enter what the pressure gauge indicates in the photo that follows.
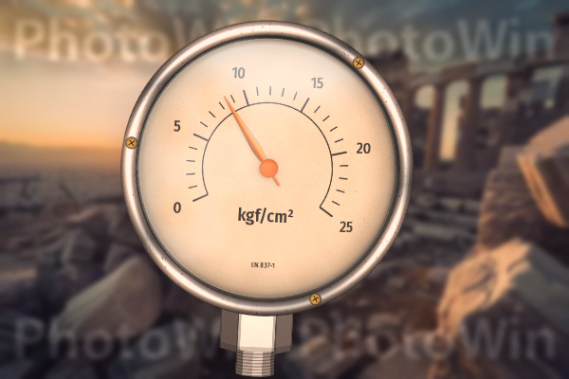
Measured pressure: 8.5 kg/cm²
